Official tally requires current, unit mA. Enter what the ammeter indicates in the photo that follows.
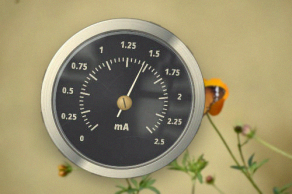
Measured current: 1.45 mA
